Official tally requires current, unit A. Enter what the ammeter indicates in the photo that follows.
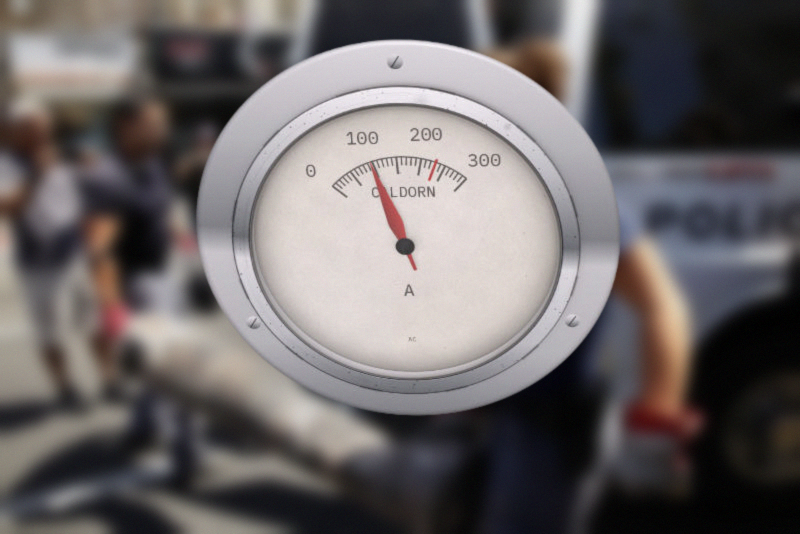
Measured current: 100 A
